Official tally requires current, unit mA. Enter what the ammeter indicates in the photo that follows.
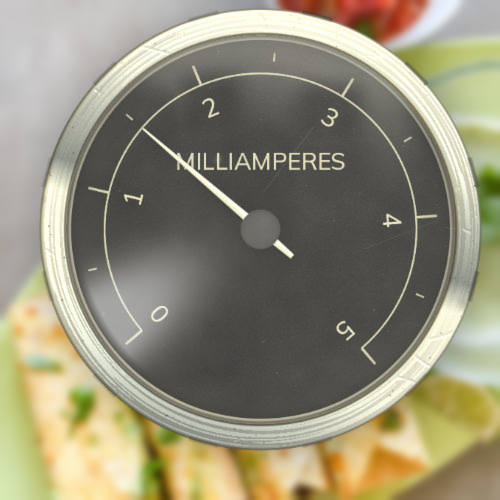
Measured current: 1.5 mA
